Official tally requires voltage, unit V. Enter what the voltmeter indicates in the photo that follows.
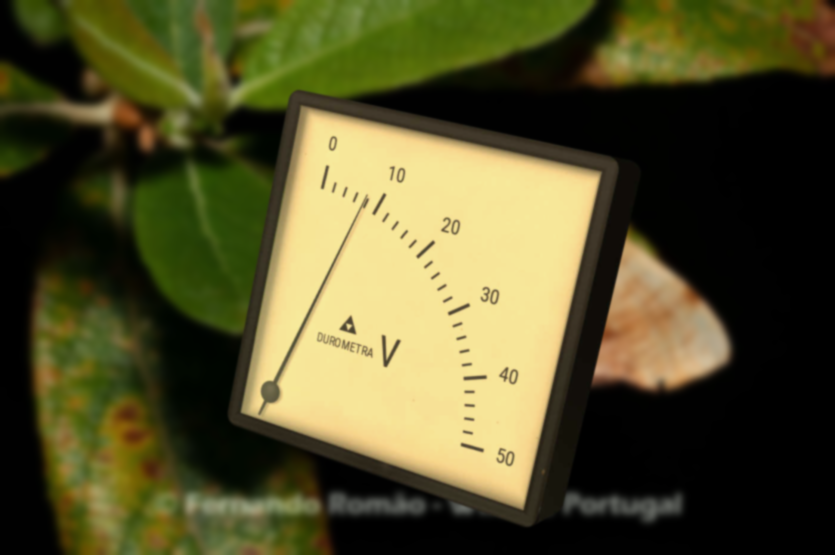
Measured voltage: 8 V
